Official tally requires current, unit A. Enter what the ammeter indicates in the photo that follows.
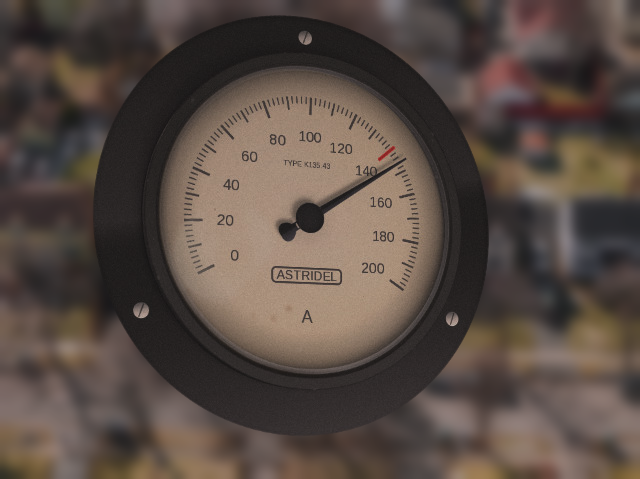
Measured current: 146 A
